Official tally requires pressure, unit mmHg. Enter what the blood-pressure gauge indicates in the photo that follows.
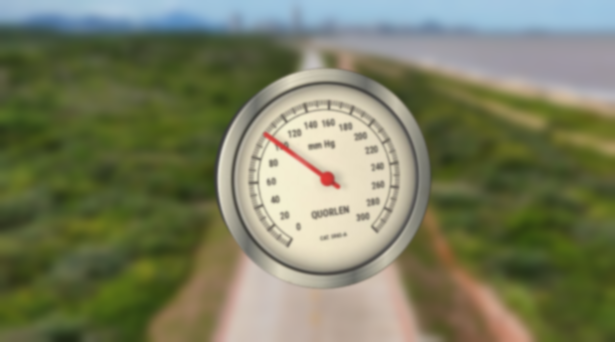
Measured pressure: 100 mmHg
